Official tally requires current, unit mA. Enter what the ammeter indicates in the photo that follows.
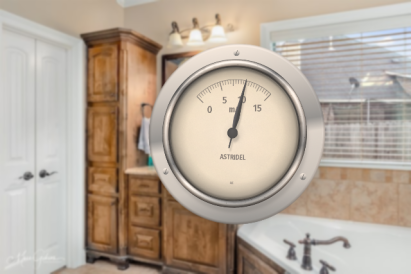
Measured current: 10 mA
